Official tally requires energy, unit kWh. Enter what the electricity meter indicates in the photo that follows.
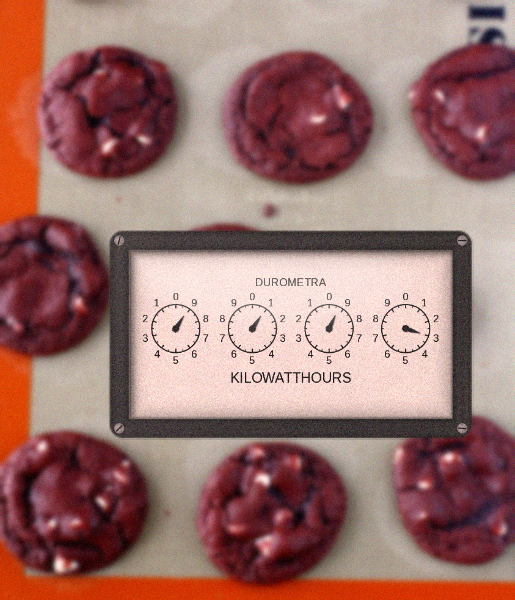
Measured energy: 9093 kWh
